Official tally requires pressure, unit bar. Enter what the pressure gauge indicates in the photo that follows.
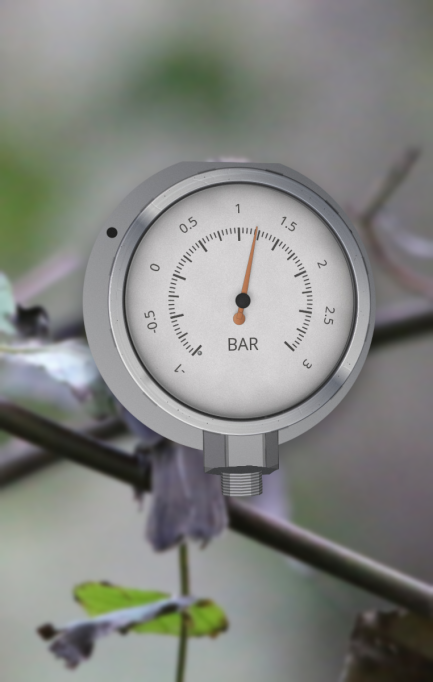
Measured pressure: 1.2 bar
